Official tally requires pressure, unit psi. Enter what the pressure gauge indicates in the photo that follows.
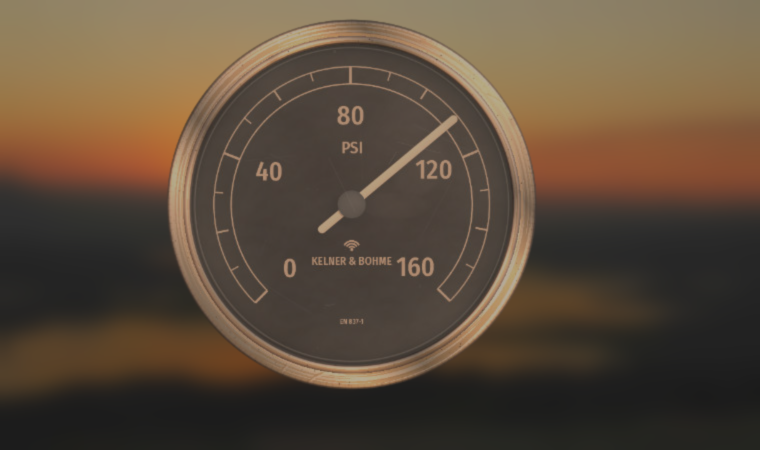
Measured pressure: 110 psi
